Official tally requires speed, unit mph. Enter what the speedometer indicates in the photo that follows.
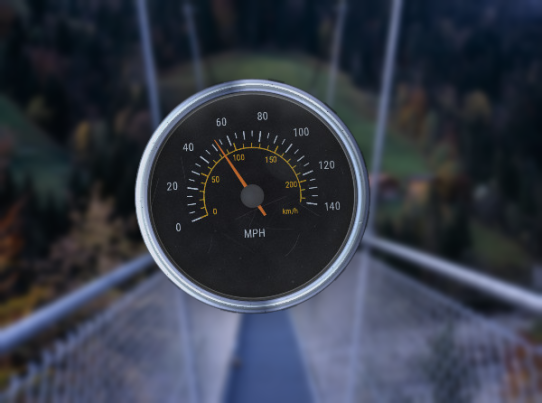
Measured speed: 52.5 mph
